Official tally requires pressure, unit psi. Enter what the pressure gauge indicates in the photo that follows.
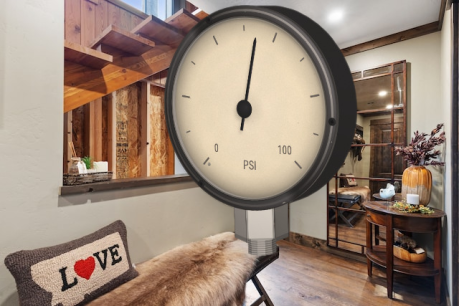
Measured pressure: 55 psi
